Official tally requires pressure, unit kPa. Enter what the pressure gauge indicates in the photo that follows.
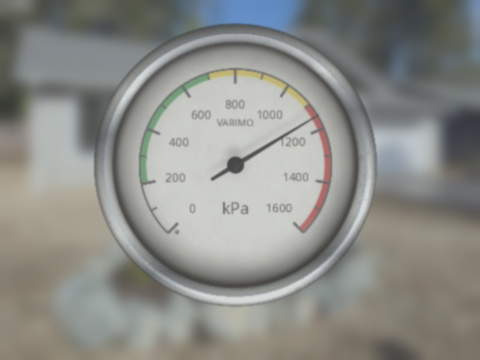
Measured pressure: 1150 kPa
